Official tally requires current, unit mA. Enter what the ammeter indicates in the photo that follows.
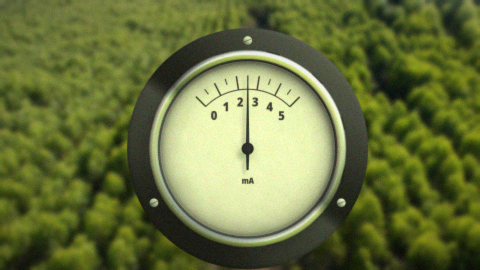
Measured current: 2.5 mA
